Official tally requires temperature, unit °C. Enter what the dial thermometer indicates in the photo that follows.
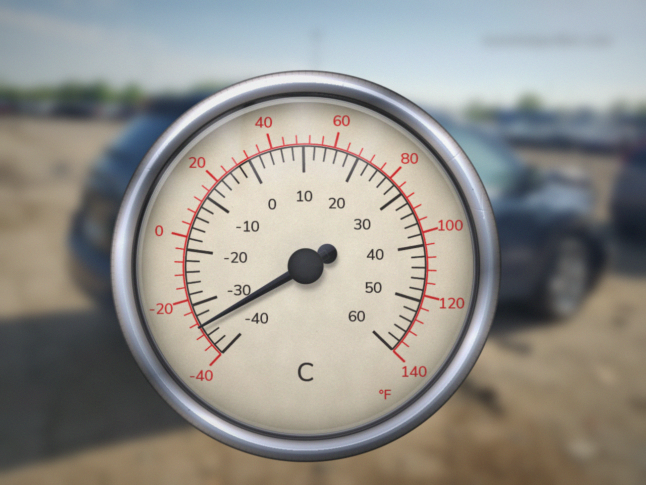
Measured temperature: -34 °C
